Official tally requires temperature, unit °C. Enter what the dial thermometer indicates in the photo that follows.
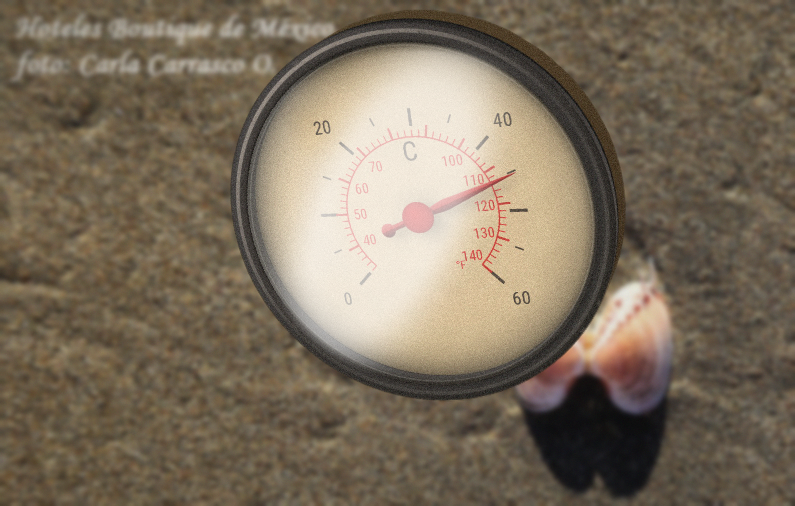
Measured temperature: 45 °C
